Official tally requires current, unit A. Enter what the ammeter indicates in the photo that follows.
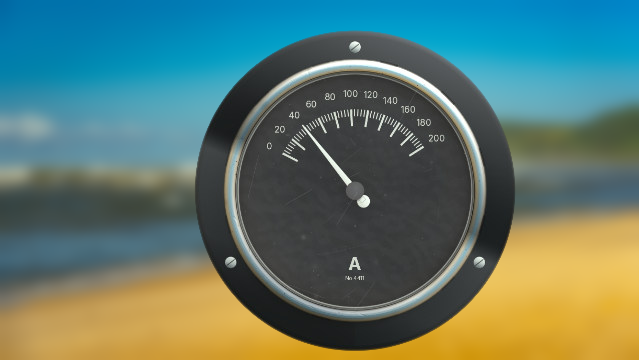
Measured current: 40 A
